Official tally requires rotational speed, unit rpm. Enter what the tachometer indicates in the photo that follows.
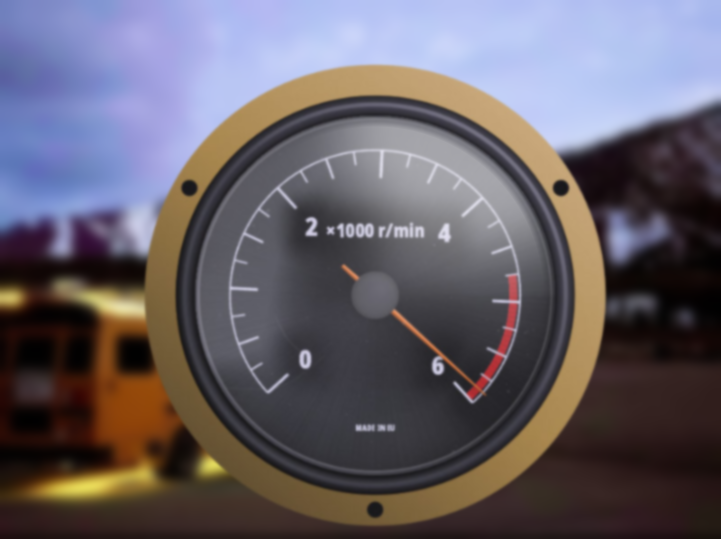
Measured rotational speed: 5875 rpm
